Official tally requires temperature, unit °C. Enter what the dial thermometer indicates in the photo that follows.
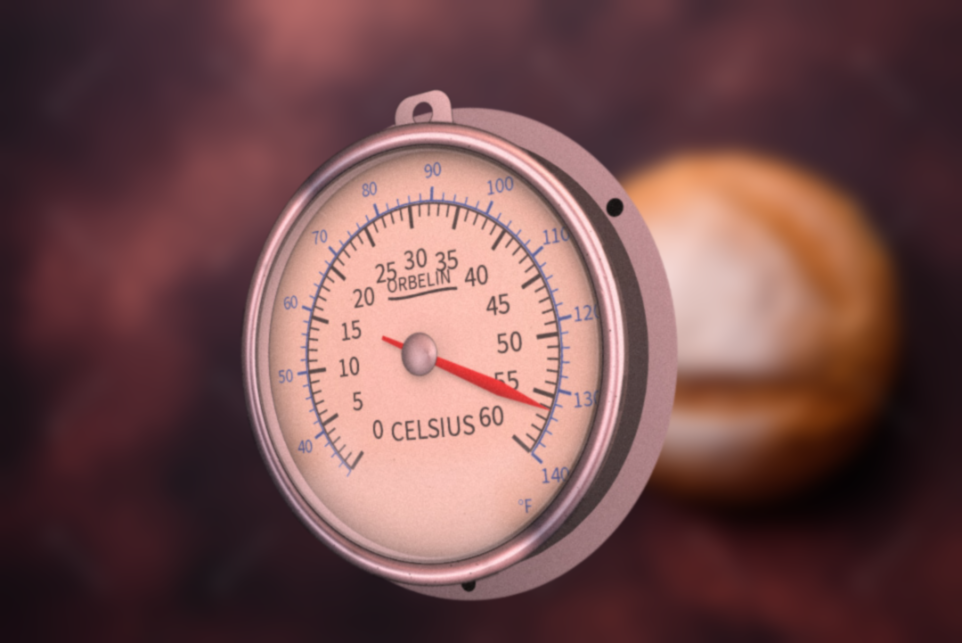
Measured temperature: 56 °C
